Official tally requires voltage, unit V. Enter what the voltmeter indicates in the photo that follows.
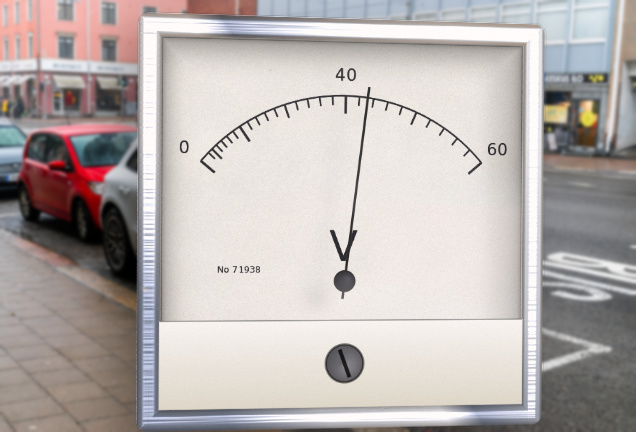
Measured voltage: 43 V
